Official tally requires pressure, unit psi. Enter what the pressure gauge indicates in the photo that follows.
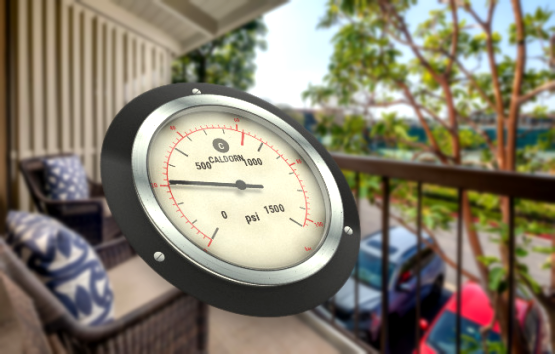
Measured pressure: 300 psi
